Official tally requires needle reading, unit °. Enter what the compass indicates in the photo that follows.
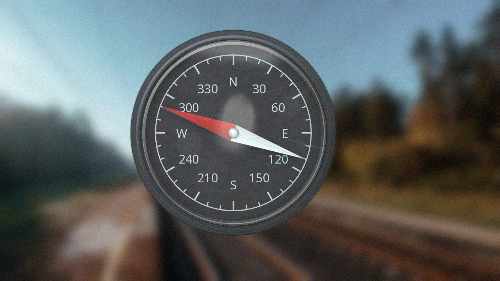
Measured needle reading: 290 °
